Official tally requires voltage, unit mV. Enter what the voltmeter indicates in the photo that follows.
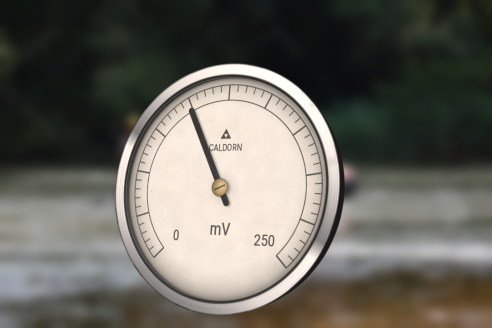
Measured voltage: 100 mV
